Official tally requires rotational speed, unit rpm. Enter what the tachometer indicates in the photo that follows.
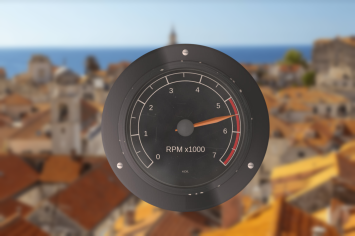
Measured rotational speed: 5500 rpm
